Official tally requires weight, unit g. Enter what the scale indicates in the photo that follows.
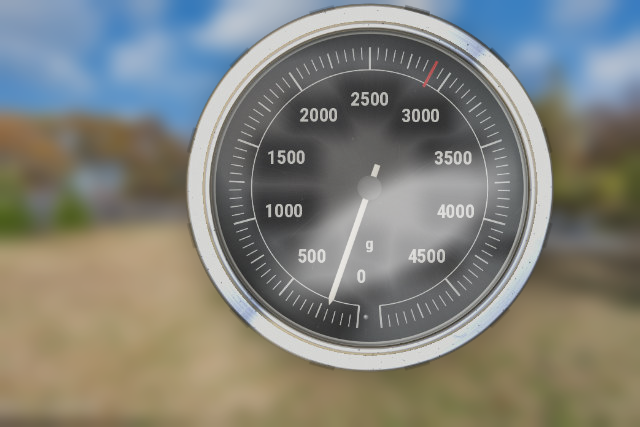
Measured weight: 200 g
